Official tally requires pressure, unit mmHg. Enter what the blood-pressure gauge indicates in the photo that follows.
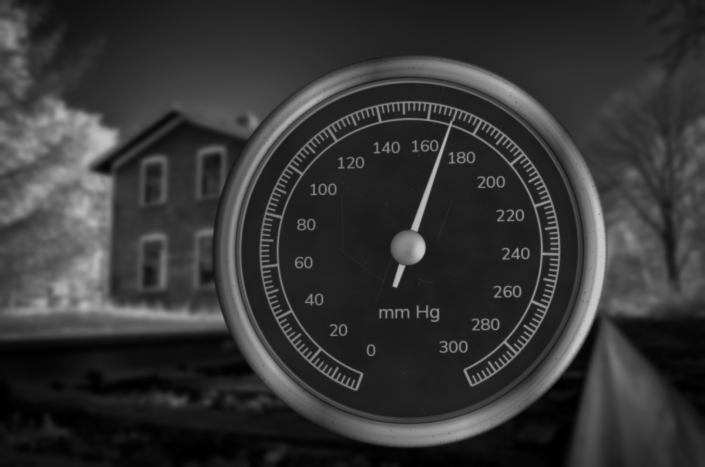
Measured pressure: 170 mmHg
